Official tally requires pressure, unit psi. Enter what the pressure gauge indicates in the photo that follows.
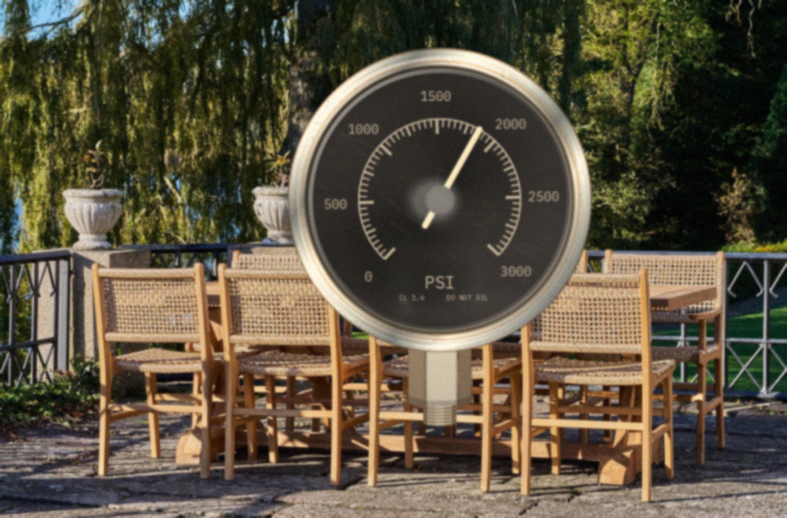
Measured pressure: 1850 psi
